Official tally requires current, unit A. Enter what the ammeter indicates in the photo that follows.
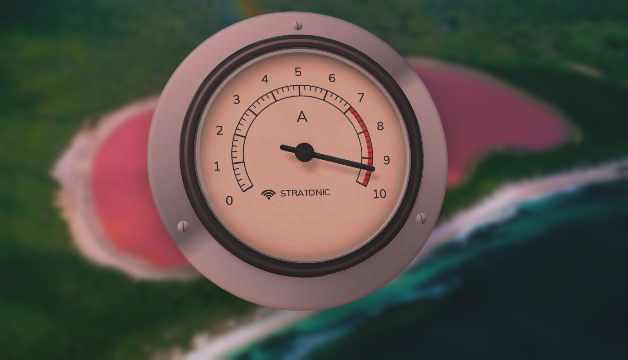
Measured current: 9.4 A
